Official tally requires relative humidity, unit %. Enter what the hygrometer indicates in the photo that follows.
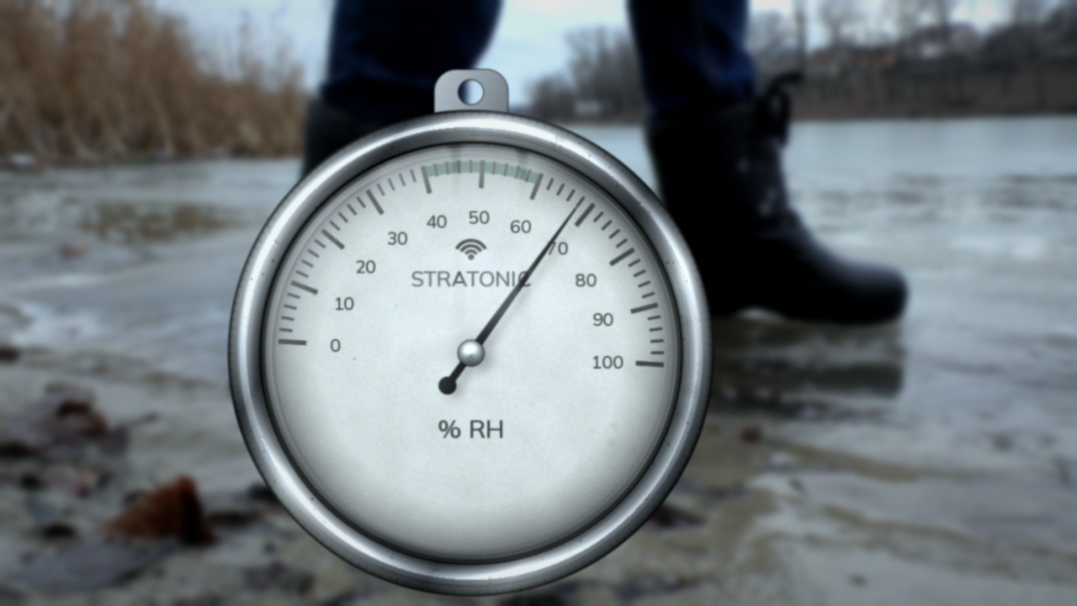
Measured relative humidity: 68 %
